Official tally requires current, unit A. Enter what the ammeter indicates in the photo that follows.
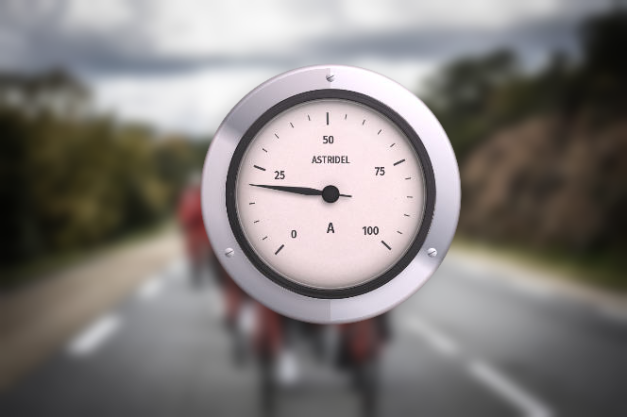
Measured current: 20 A
